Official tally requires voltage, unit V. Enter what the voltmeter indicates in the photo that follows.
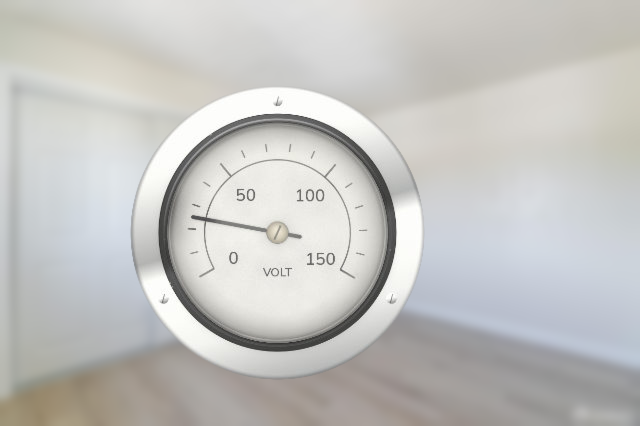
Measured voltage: 25 V
